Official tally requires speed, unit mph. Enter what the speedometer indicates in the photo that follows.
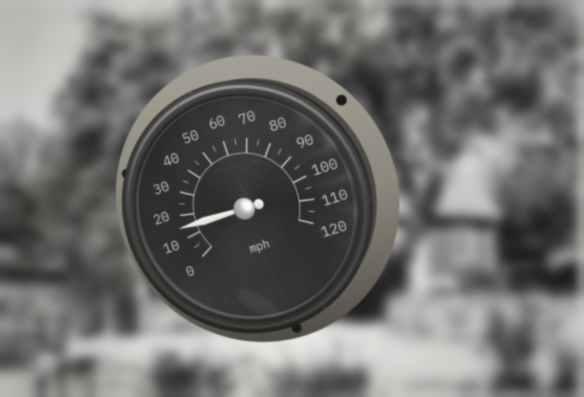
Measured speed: 15 mph
